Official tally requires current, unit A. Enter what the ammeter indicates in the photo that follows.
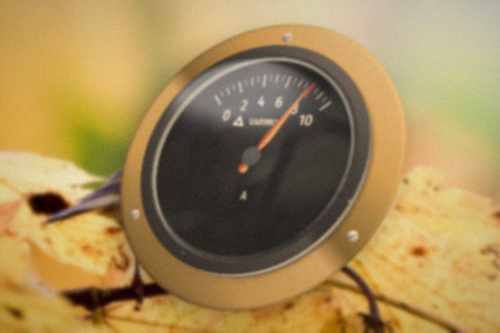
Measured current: 8 A
